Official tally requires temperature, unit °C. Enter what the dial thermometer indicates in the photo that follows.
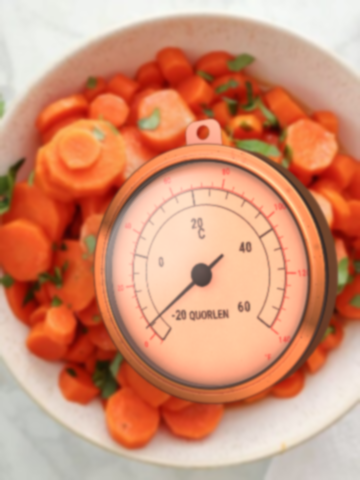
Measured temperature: -16 °C
